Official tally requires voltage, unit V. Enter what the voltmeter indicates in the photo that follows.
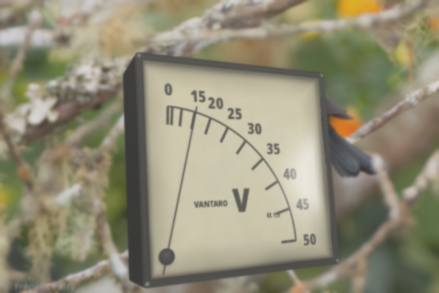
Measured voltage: 15 V
